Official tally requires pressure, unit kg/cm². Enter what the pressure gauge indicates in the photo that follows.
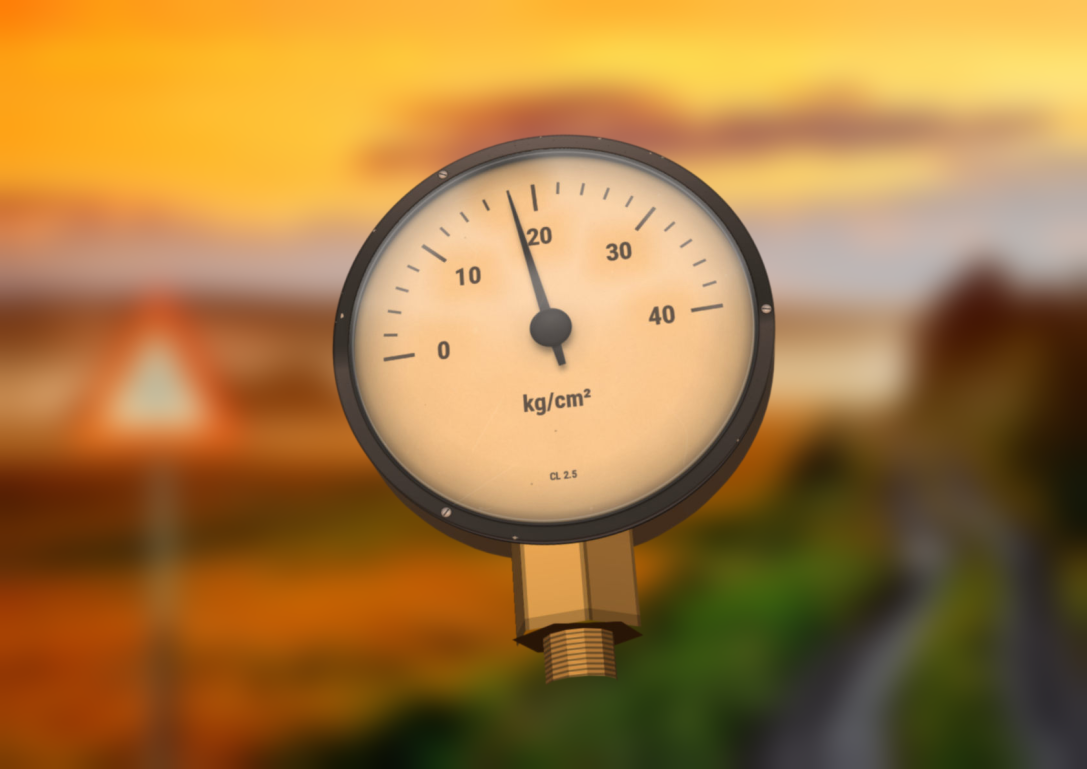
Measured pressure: 18 kg/cm²
